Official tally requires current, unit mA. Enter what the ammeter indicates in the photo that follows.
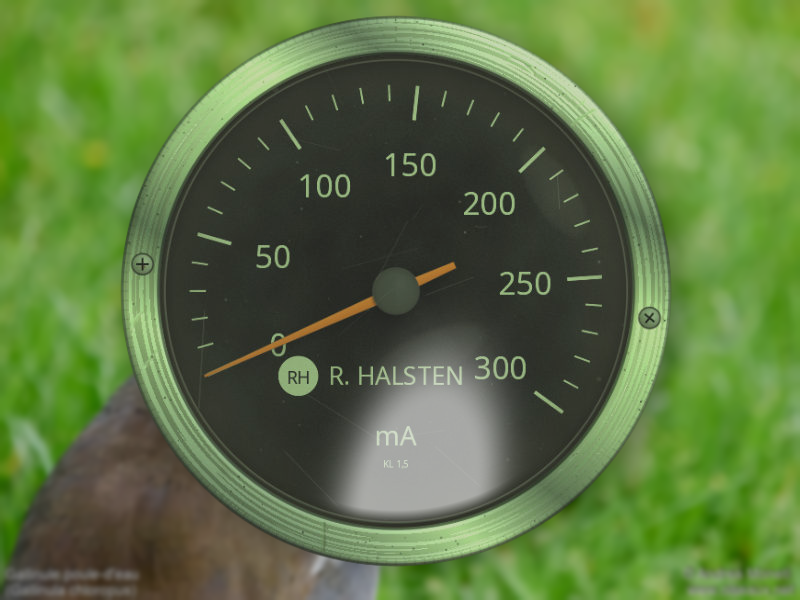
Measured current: 0 mA
